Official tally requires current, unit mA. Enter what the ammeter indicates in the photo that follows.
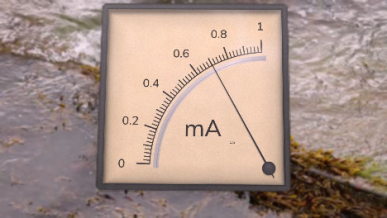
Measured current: 0.7 mA
